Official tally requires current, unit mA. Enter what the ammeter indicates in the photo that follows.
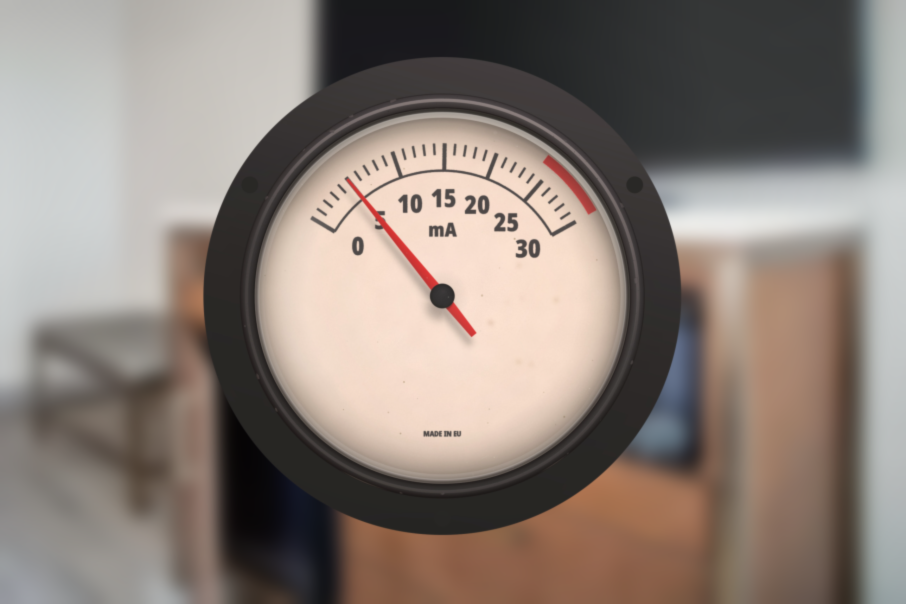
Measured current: 5 mA
